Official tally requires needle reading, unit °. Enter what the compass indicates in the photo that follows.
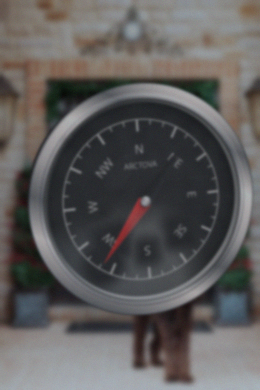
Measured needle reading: 220 °
